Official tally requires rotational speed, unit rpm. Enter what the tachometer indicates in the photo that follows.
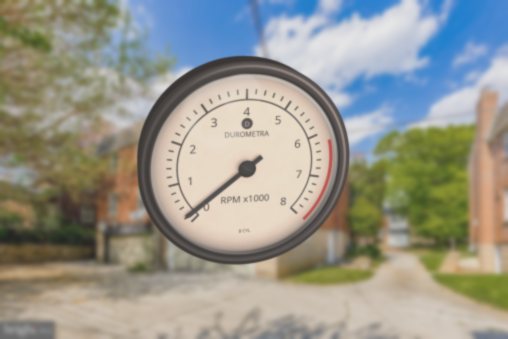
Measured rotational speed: 200 rpm
